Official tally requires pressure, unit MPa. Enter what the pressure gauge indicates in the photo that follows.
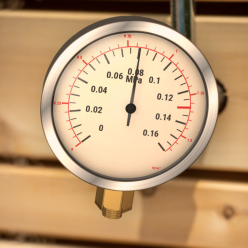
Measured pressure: 0.08 MPa
